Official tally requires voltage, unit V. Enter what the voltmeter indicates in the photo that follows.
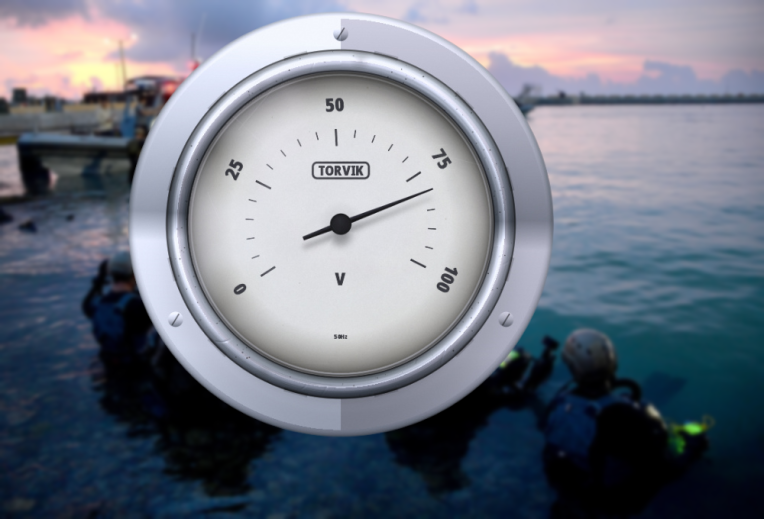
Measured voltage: 80 V
